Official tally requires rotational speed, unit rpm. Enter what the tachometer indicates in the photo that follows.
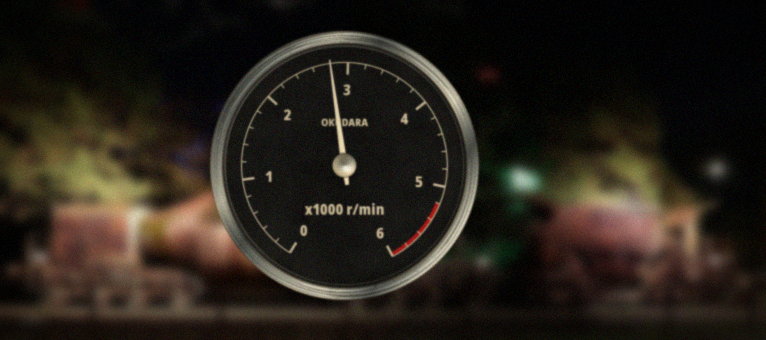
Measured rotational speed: 2800 rpm
